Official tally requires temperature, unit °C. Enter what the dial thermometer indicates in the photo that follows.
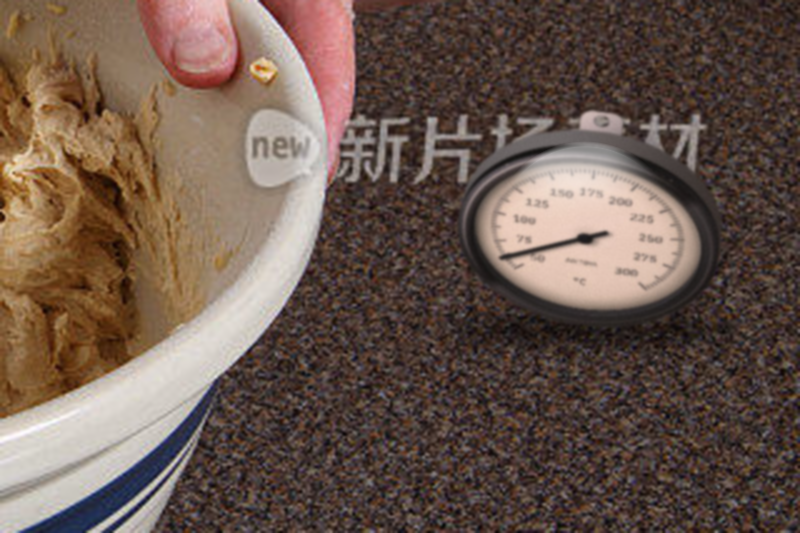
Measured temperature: 62.5 °C
